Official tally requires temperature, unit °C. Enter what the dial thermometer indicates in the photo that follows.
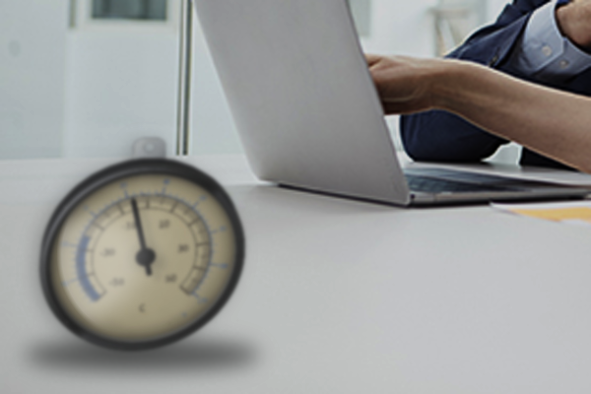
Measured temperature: -5 °C
